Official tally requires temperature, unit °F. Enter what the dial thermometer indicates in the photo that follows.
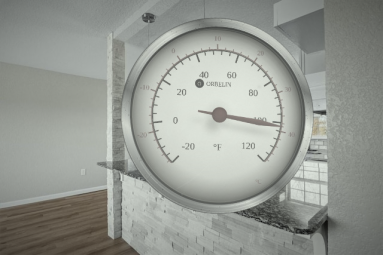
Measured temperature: 102 °F
